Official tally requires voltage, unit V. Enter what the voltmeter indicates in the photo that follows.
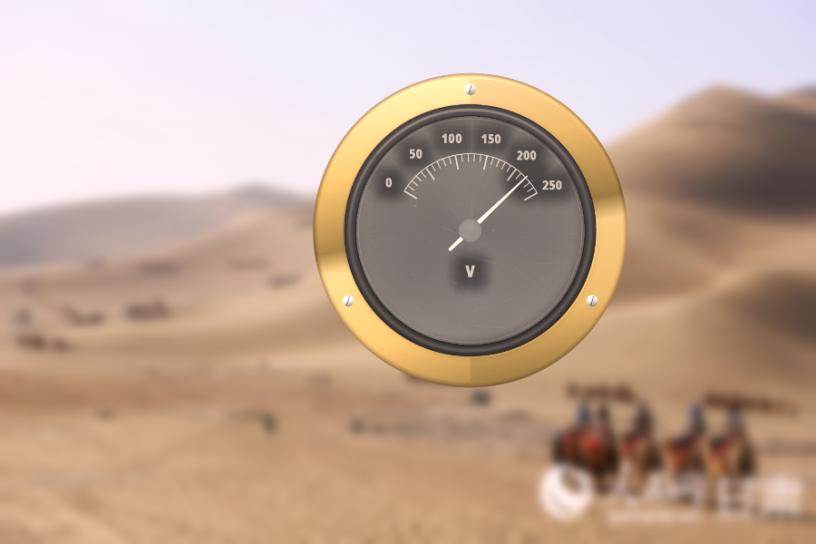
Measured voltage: 220 V
